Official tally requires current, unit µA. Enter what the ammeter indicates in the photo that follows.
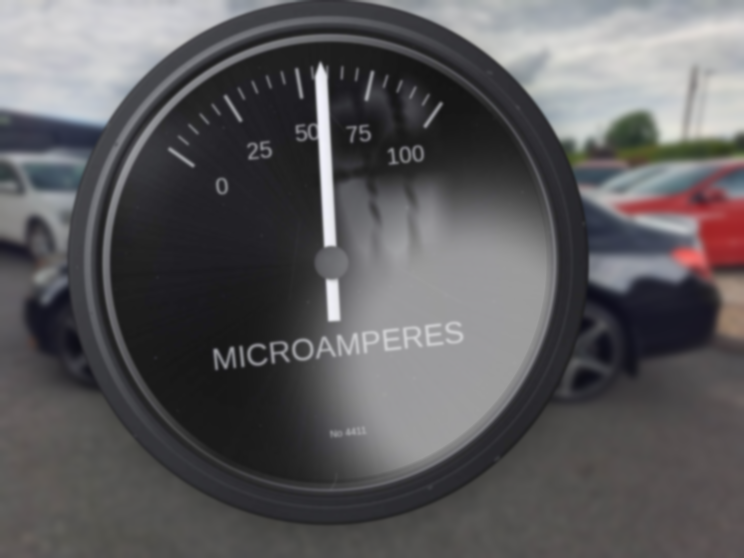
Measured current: 57.5 µA
